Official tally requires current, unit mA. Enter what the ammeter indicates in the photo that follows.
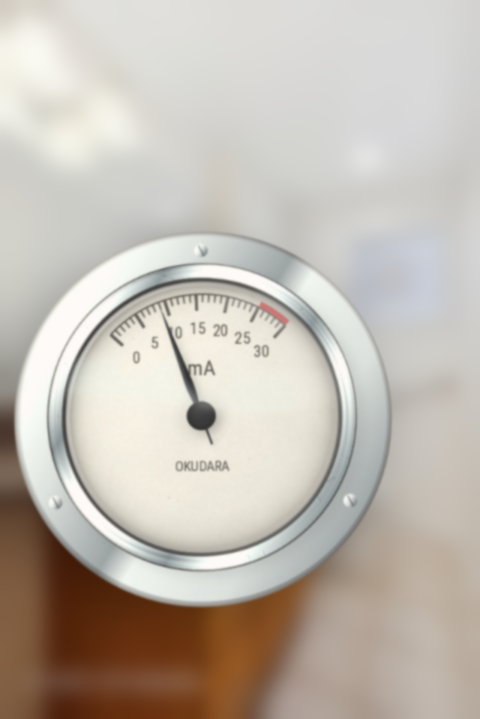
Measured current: 9 mA
